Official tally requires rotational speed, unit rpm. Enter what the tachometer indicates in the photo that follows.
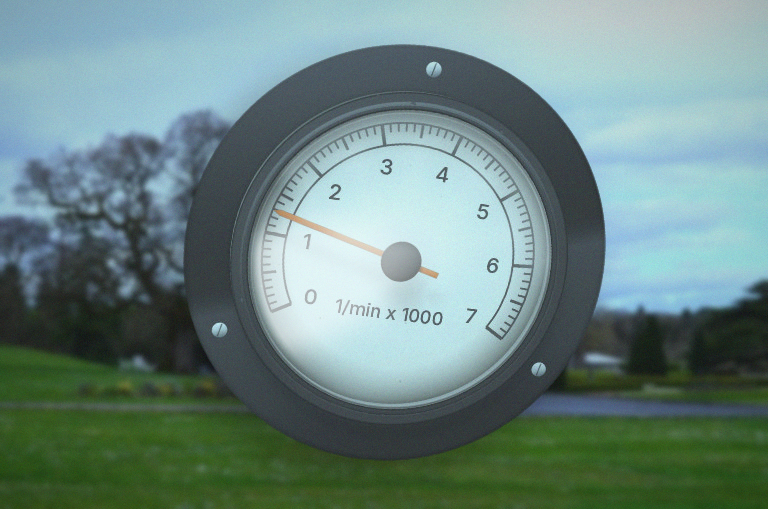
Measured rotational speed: 1300 rpm
